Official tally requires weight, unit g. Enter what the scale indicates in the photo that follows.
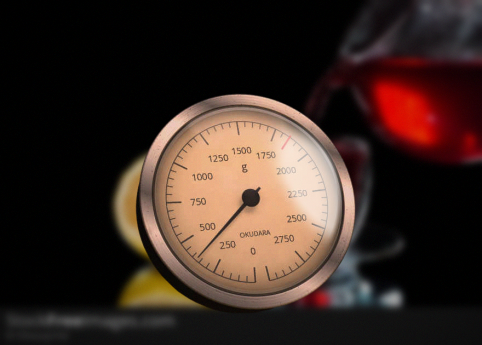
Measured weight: 375 g
